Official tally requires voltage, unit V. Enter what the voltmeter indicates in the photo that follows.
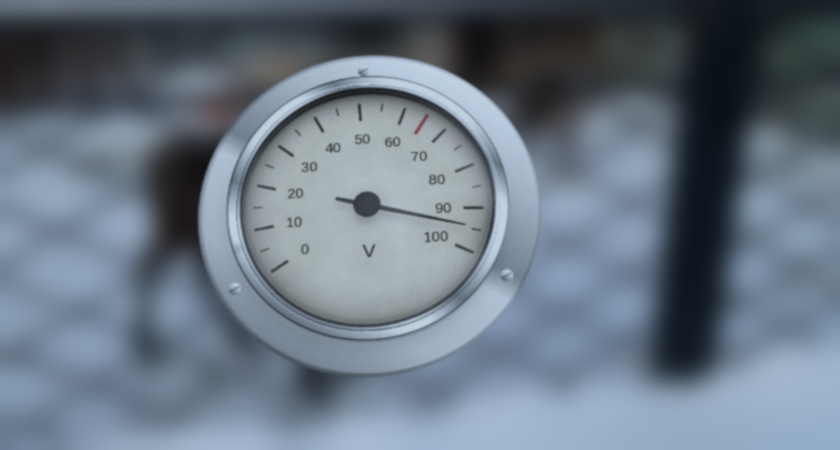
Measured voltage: 95 V
